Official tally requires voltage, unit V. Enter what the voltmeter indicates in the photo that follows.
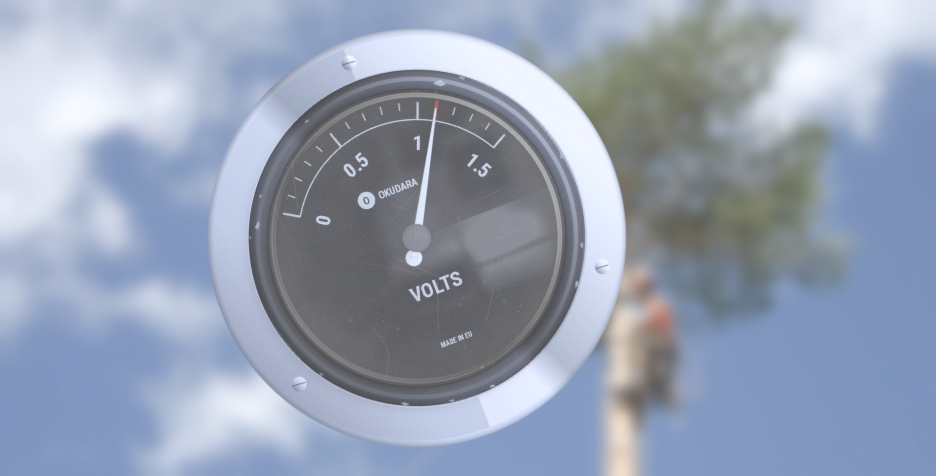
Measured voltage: 1.1 V
